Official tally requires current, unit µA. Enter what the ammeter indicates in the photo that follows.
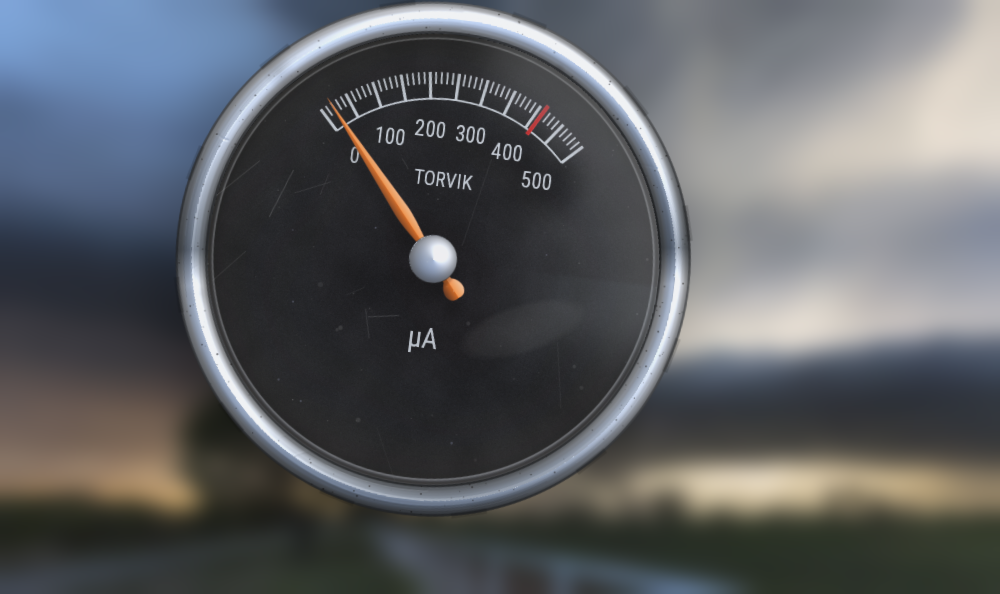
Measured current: 20 µA
